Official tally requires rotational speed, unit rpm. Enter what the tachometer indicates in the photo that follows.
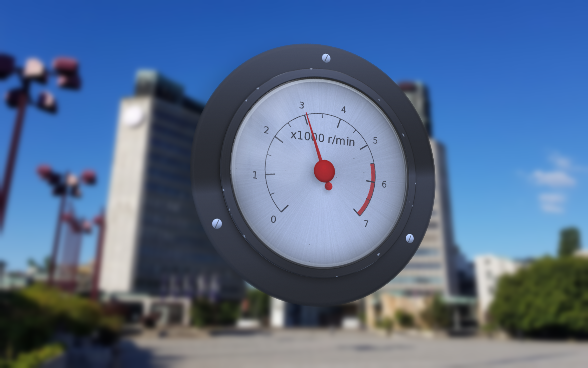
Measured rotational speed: 3000 rpm
